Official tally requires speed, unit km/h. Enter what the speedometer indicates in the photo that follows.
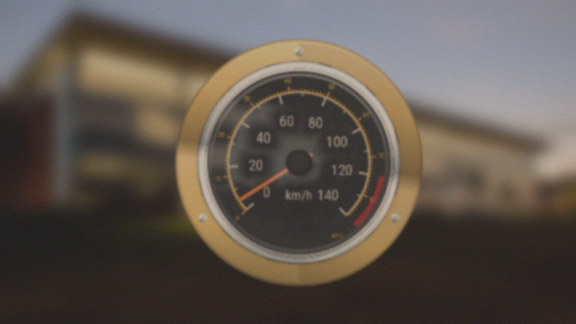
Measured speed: 5 km/h
